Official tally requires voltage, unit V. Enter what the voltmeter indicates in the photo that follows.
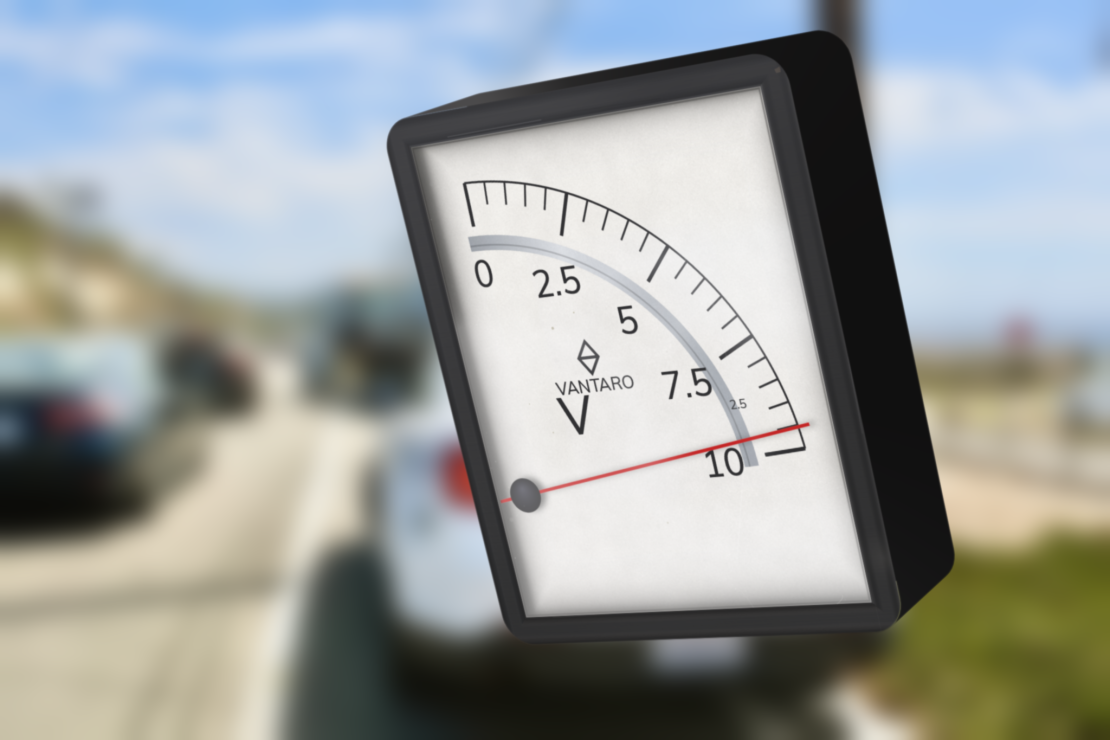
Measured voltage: 9.5 V
